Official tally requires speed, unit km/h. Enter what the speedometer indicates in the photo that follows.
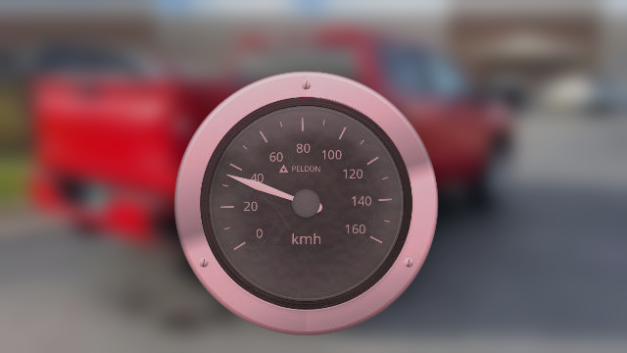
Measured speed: 35 km/h
